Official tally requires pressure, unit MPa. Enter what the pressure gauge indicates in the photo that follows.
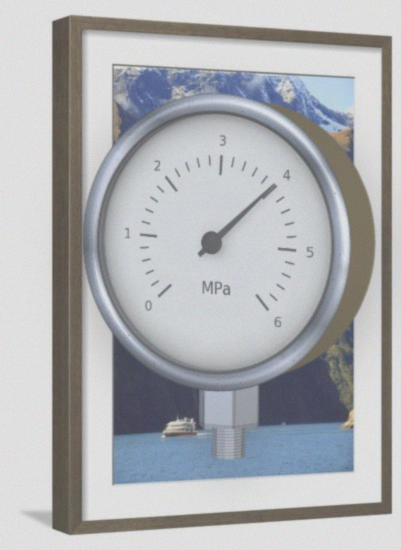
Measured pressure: 4 MPa
